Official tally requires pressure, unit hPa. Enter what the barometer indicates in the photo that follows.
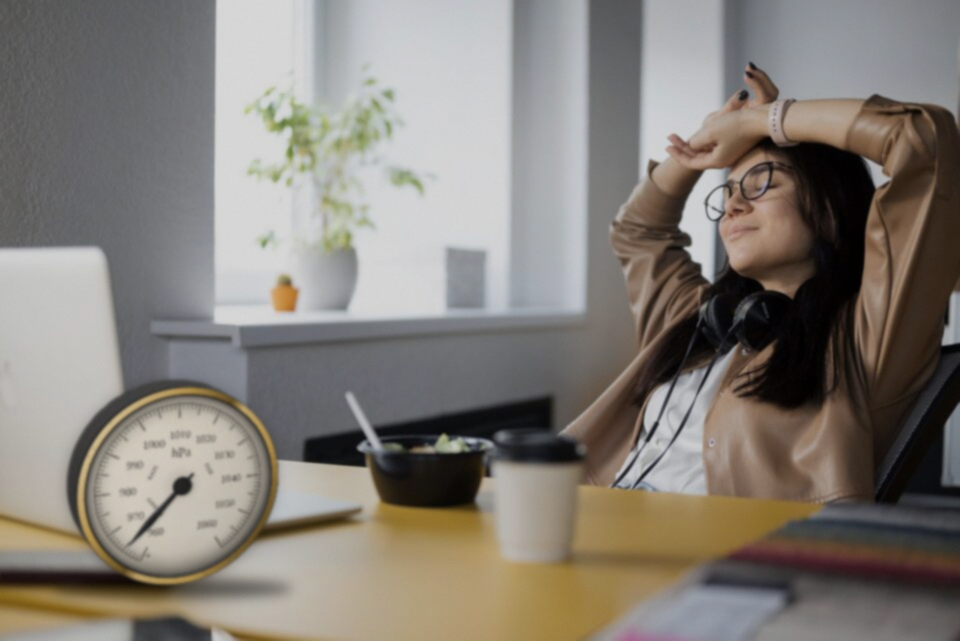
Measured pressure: 965 hPa
